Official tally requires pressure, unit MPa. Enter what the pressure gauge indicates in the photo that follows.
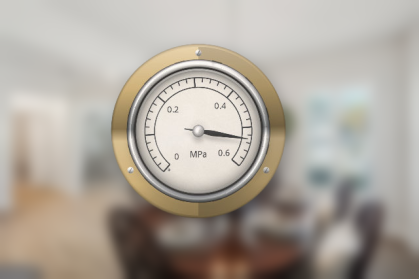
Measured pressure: 0.53 MPa
